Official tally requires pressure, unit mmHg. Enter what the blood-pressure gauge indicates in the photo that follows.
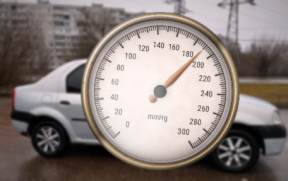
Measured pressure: 190 mmHg
